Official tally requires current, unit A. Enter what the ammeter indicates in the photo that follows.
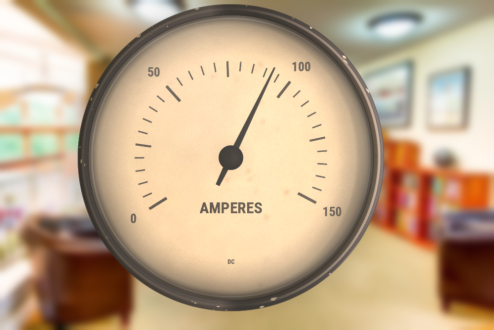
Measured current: 92.5 A
